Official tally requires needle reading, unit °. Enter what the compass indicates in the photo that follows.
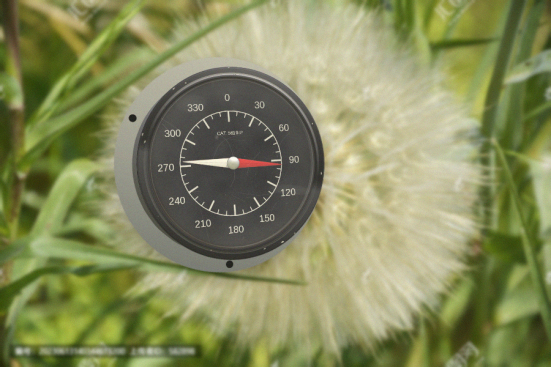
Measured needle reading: 95 °
